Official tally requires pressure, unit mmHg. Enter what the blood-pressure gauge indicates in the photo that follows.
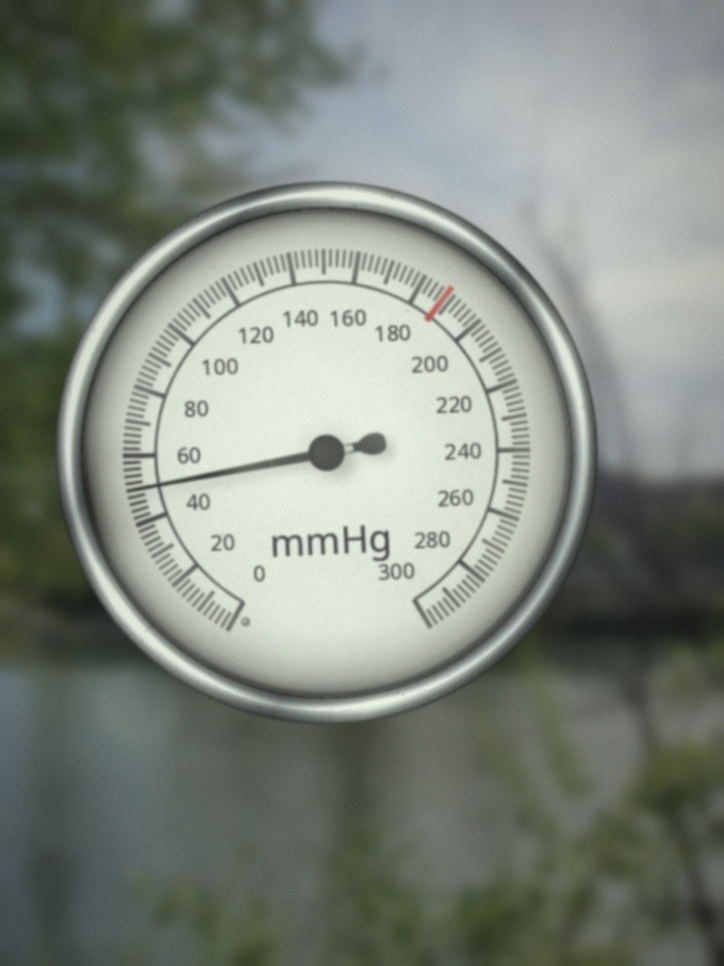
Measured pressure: 50 mmHg
